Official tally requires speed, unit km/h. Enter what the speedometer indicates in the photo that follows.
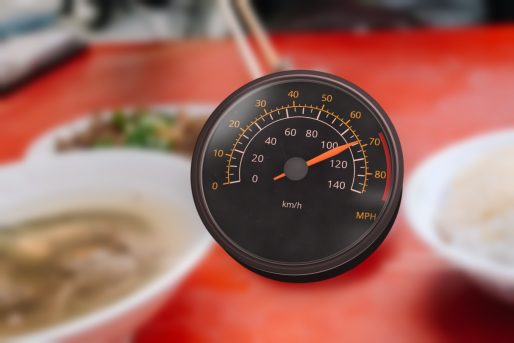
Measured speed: 110 km/h
